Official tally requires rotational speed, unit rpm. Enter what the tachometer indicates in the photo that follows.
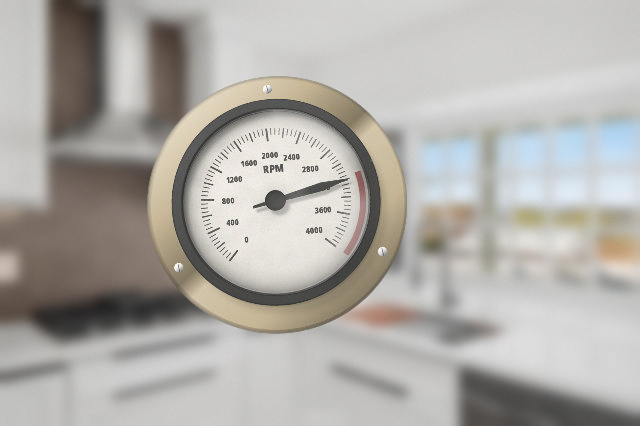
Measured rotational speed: 3200 rpm
